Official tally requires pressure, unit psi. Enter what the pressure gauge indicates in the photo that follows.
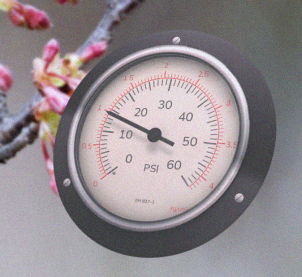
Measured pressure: 14 psi
